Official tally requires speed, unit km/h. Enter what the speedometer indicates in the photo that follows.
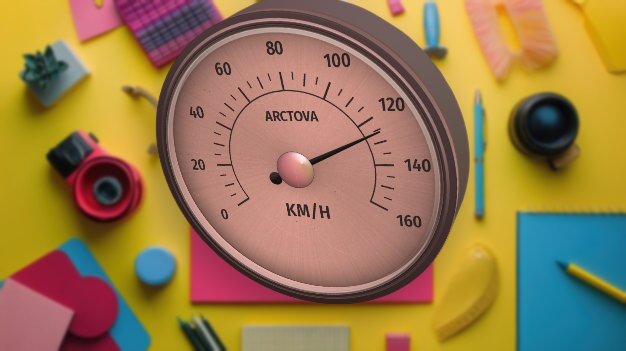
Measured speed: 125 km/h
